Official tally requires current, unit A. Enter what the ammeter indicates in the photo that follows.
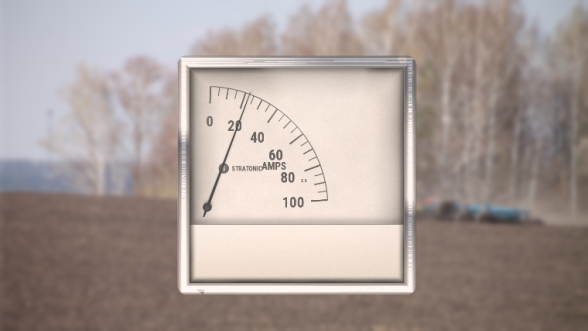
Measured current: 22.5 A
